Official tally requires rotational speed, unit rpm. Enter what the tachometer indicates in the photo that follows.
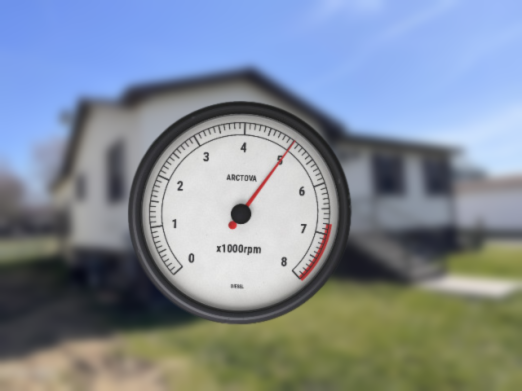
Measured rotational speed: 5000 rpm
